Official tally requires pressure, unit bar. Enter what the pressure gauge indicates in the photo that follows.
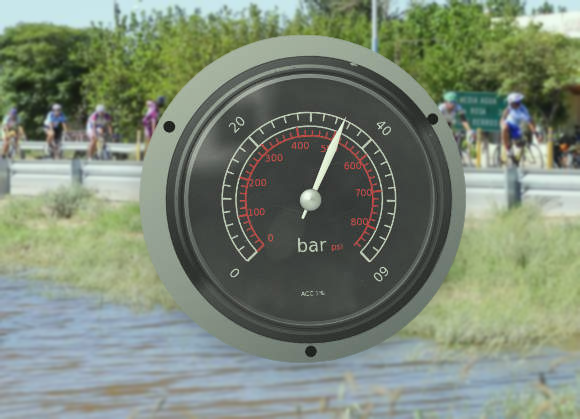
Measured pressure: 35 bar
